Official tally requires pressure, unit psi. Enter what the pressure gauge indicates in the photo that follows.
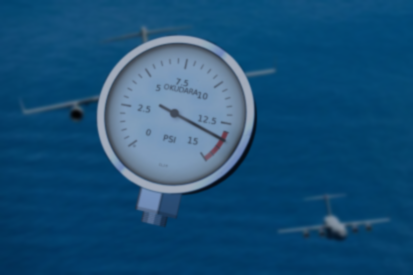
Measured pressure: 13.5 psi
